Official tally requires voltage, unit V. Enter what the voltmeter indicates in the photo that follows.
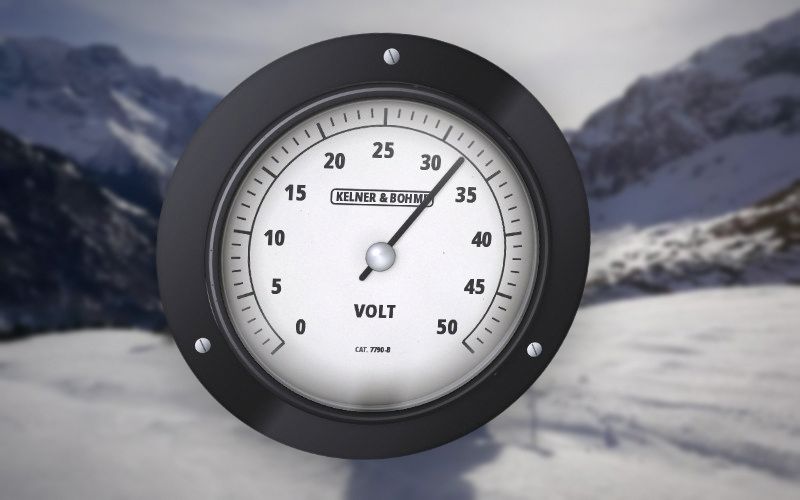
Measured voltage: 32 V
